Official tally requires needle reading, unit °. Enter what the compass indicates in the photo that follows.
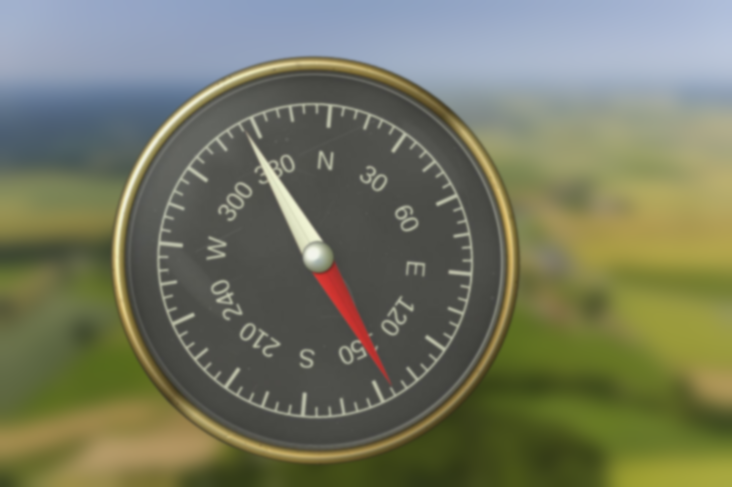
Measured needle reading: 145 °
